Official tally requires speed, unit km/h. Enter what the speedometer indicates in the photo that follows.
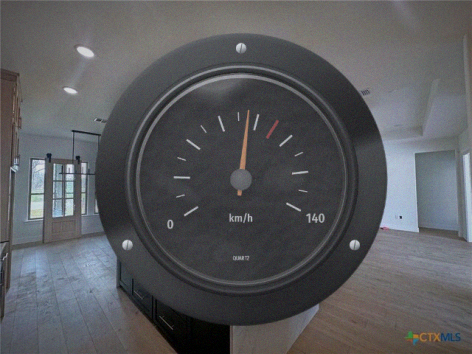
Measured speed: 75 km/h
